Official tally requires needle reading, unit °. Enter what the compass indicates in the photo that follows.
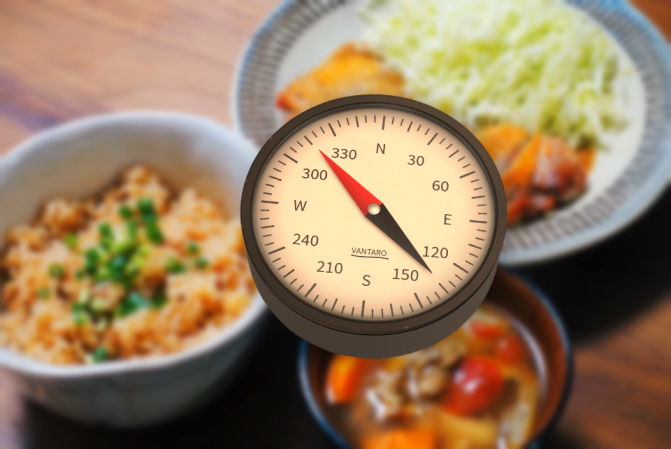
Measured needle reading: 315 °
